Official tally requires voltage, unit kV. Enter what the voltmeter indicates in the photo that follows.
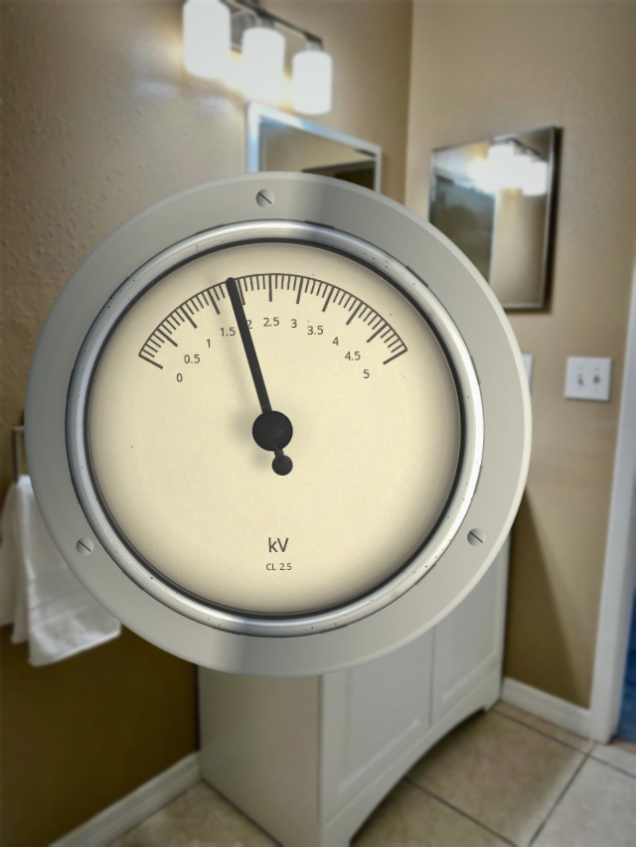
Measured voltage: 1.9 kV
